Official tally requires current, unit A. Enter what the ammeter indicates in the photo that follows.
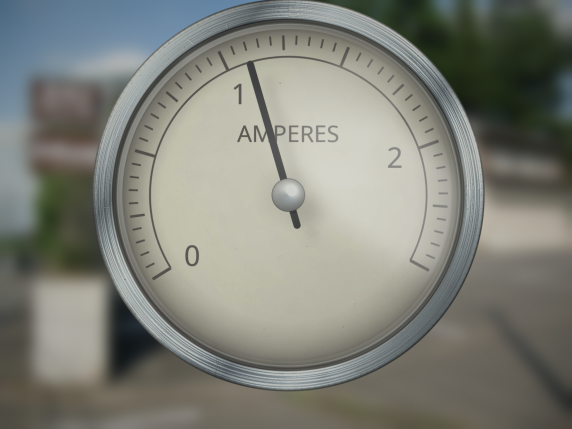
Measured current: 1.1 A
